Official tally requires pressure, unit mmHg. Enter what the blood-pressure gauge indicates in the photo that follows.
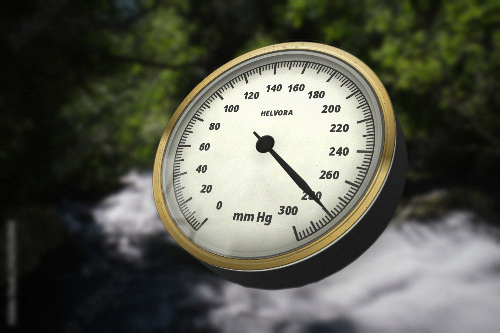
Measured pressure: 280 mmHg
